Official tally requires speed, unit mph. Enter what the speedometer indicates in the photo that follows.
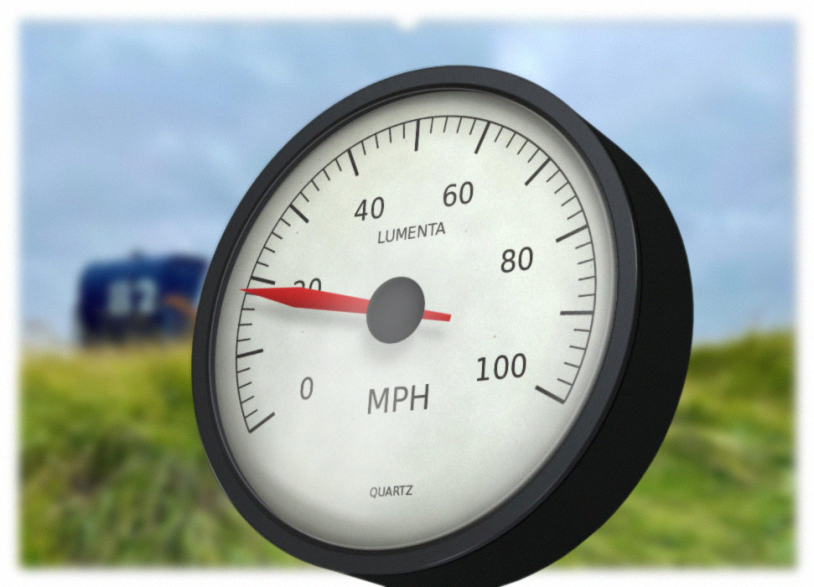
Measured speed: 18 mph
